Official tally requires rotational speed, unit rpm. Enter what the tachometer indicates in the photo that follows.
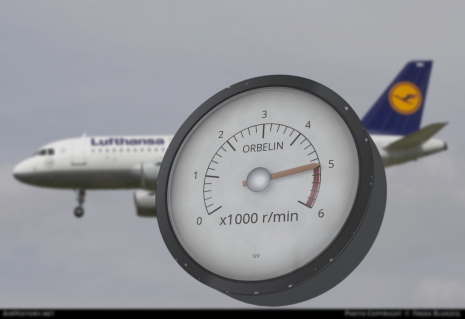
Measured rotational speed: 5000 rpm
